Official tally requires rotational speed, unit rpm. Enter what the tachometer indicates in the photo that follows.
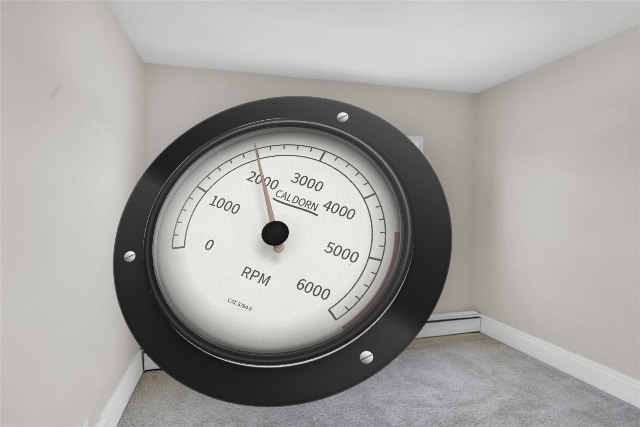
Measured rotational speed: 2000 rpm
